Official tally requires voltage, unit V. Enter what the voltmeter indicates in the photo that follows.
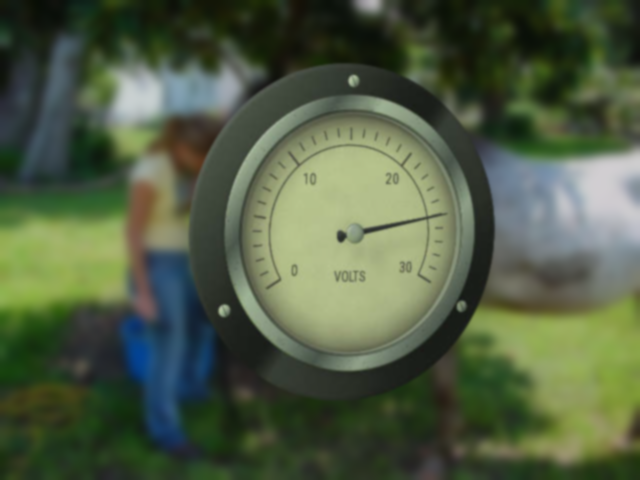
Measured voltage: 25 V
